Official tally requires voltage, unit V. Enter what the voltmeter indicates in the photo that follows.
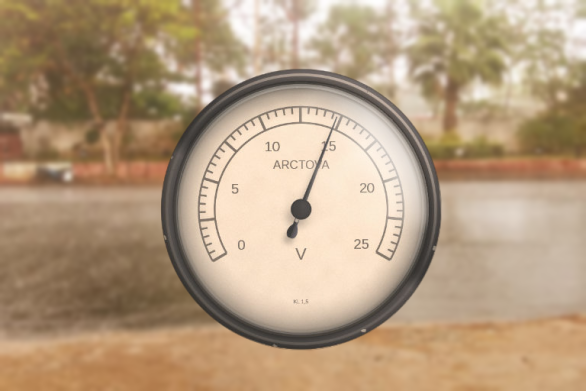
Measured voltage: 14.75 V
